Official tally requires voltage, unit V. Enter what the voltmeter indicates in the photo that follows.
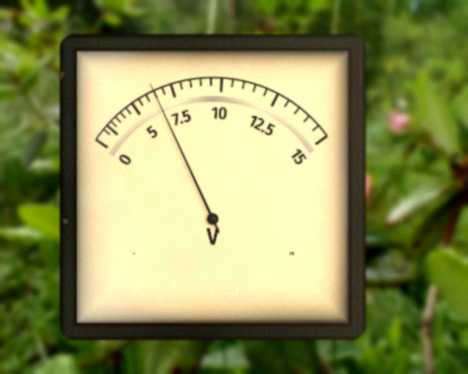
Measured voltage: 6.5 V
